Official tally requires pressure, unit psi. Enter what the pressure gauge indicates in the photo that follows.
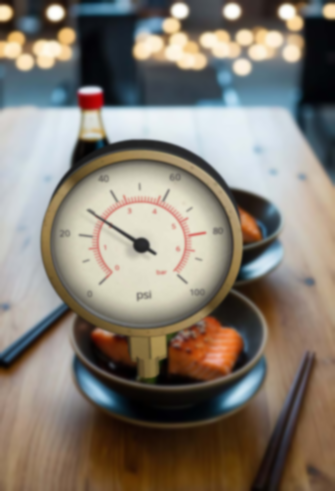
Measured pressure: 30 psi
